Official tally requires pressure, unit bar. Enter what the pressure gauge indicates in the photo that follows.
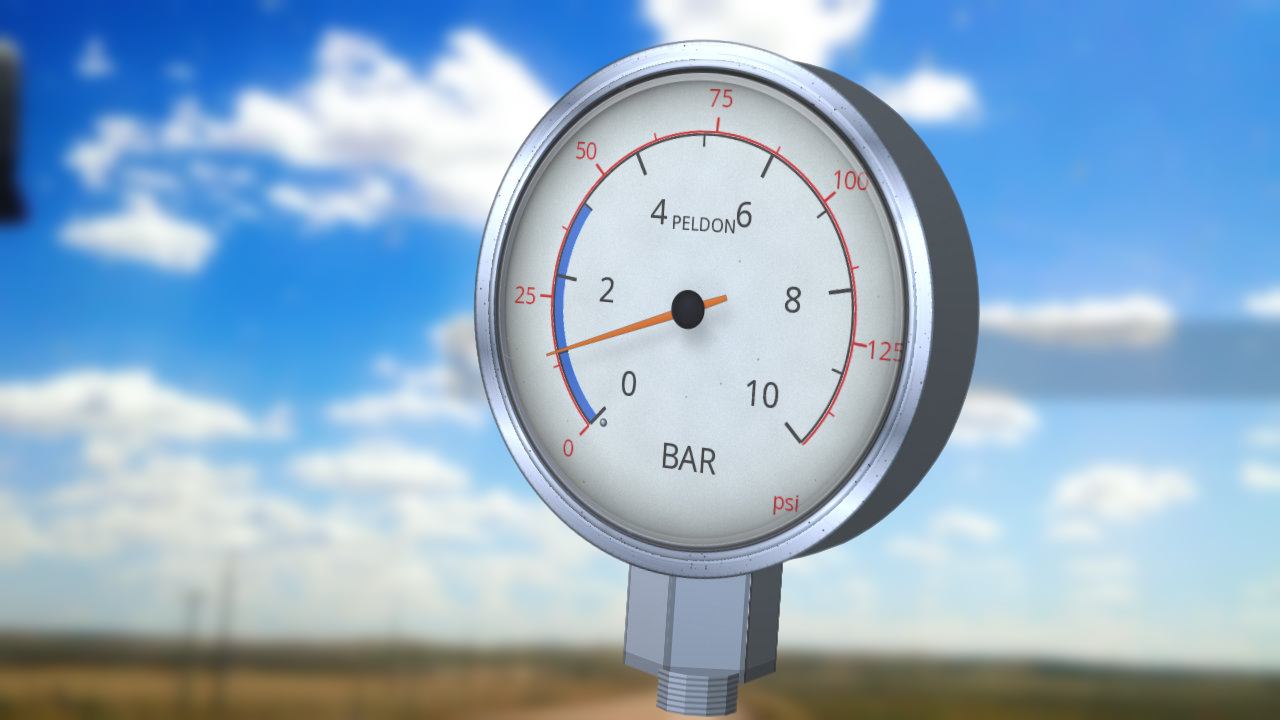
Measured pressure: 1 bar
